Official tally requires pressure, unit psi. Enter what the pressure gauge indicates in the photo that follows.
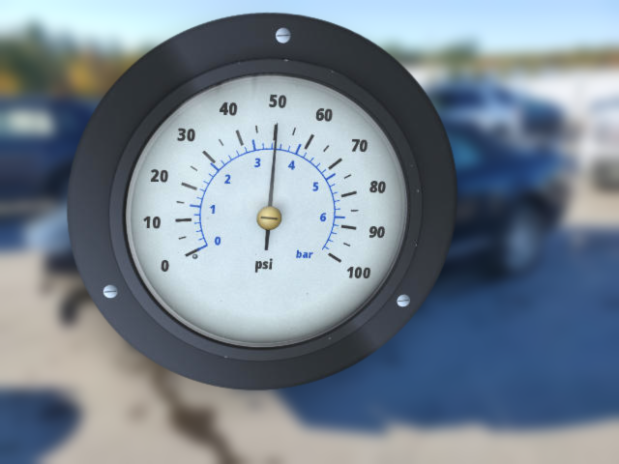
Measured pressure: 50 psi
